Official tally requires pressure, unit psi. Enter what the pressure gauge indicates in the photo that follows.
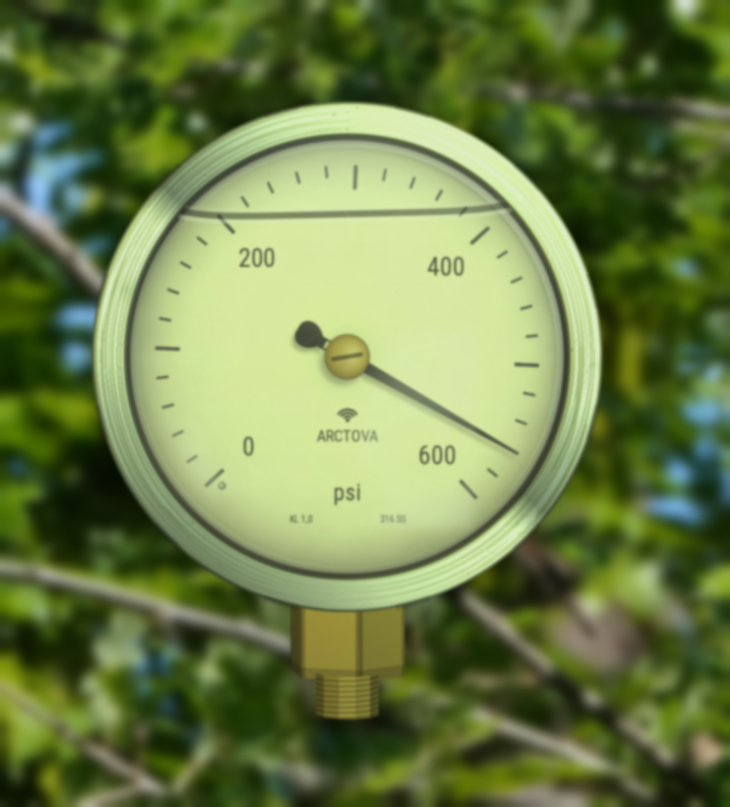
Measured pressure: 560 psi
